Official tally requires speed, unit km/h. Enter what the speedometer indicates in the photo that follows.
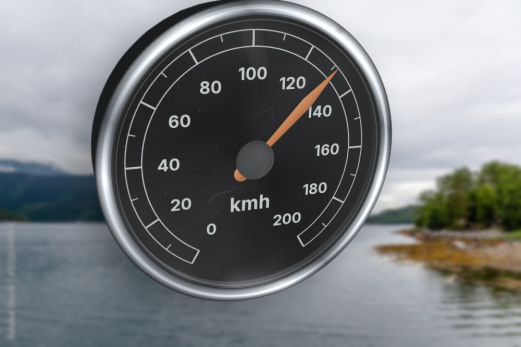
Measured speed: 130 km/h
